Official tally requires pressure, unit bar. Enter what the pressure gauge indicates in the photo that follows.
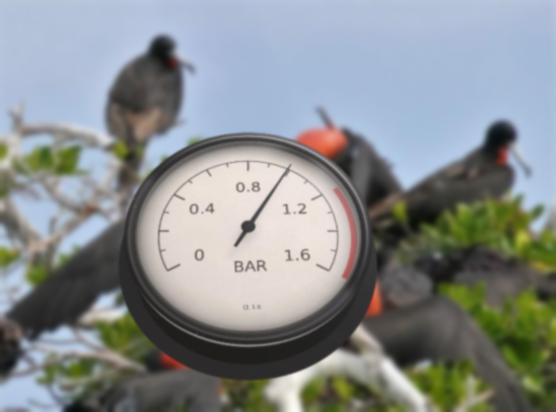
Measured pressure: 1 bar
